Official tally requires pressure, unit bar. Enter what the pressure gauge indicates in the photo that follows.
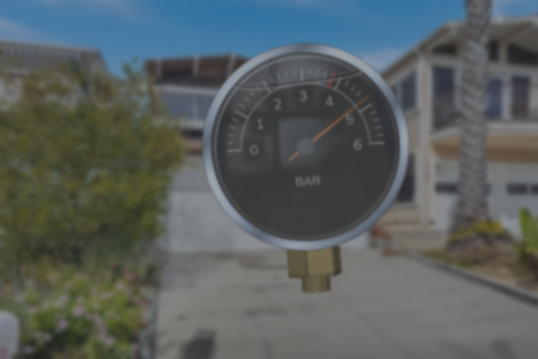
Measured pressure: 4.8 bar
